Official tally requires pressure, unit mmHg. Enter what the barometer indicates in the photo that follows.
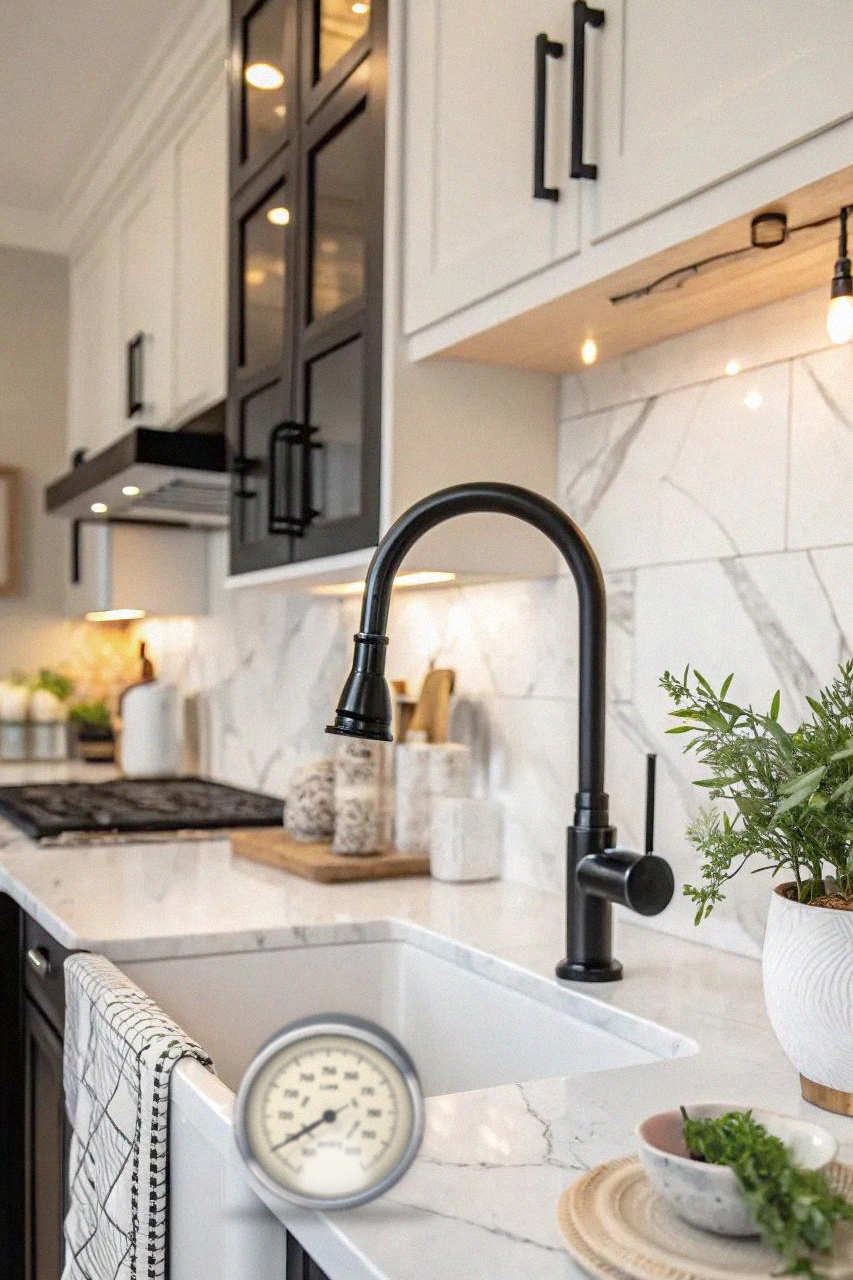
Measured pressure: 710 mmHg
